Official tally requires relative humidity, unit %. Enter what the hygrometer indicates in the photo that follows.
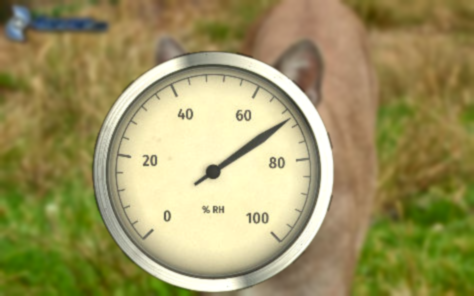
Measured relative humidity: 70 %
